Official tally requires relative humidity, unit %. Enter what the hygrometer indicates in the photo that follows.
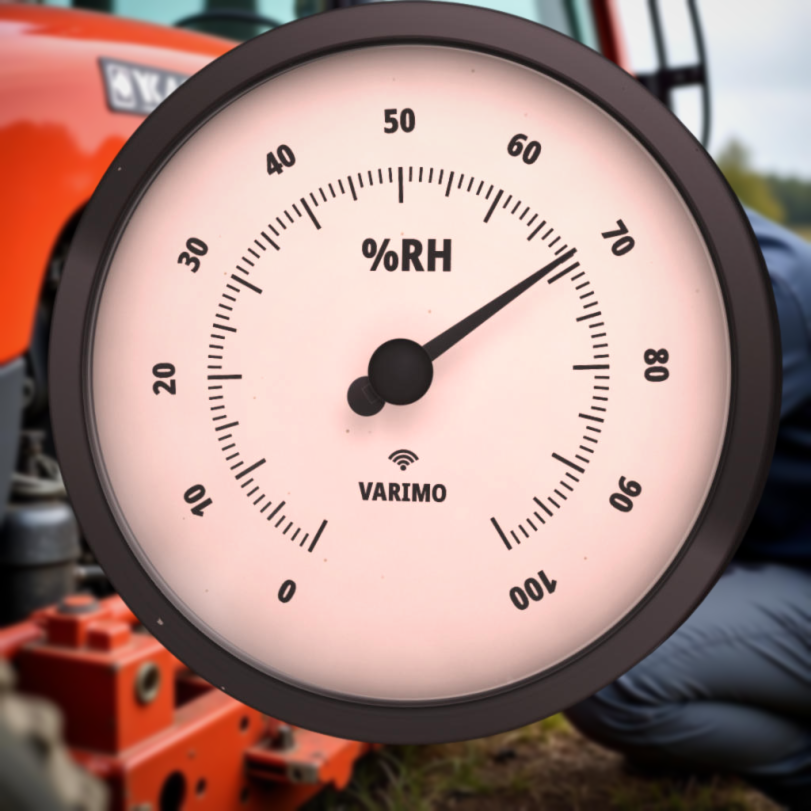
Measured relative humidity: 69 %
